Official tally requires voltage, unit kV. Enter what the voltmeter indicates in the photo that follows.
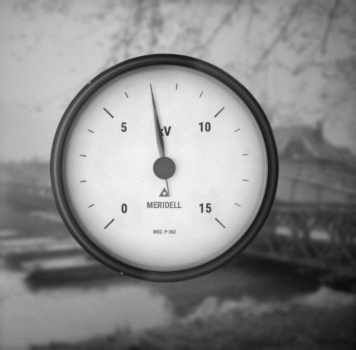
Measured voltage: 7 kV
